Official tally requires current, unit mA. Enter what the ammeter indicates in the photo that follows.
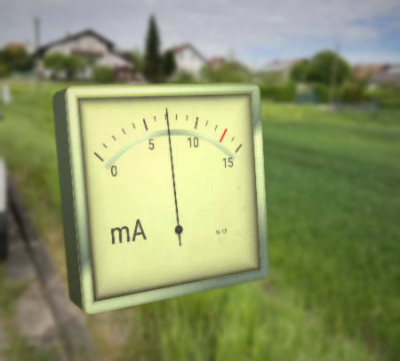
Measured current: 7 mA
